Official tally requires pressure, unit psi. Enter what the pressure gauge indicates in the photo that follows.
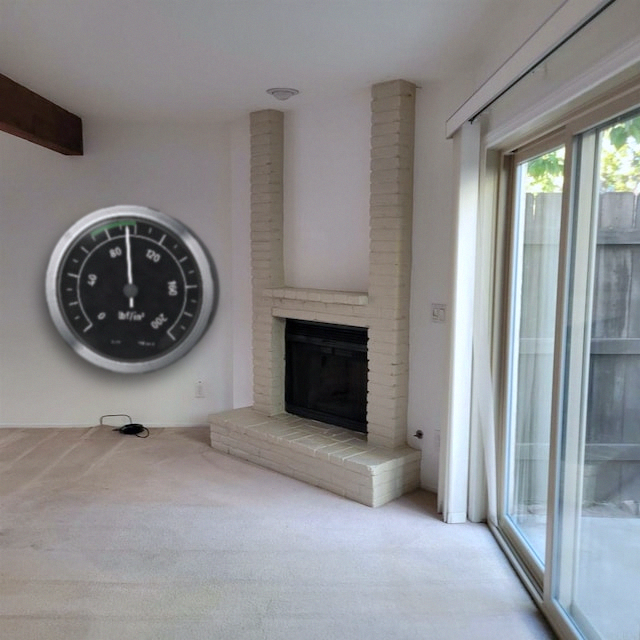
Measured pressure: 95 psi
